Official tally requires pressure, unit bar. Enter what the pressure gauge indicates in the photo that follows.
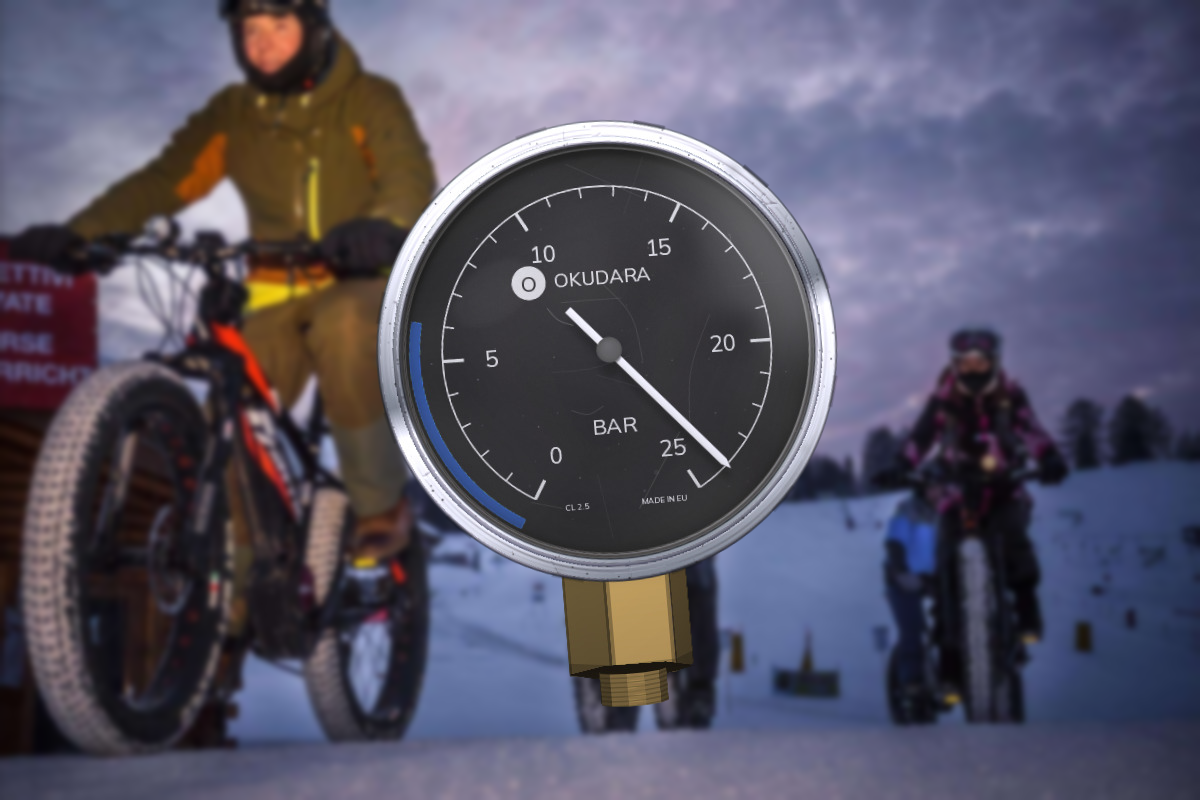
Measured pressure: 24 bar
